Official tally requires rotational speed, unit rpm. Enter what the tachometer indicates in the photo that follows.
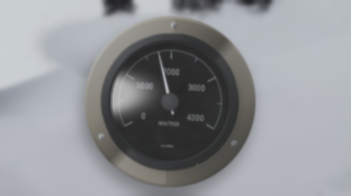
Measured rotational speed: 1750 rpm
